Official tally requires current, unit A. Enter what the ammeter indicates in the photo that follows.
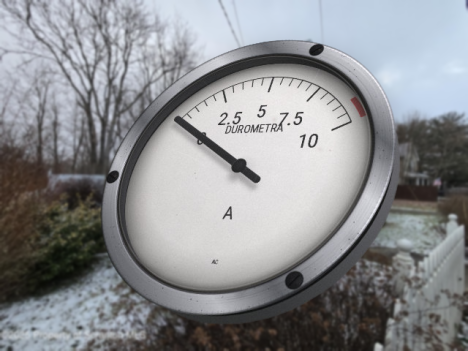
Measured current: 0 A
